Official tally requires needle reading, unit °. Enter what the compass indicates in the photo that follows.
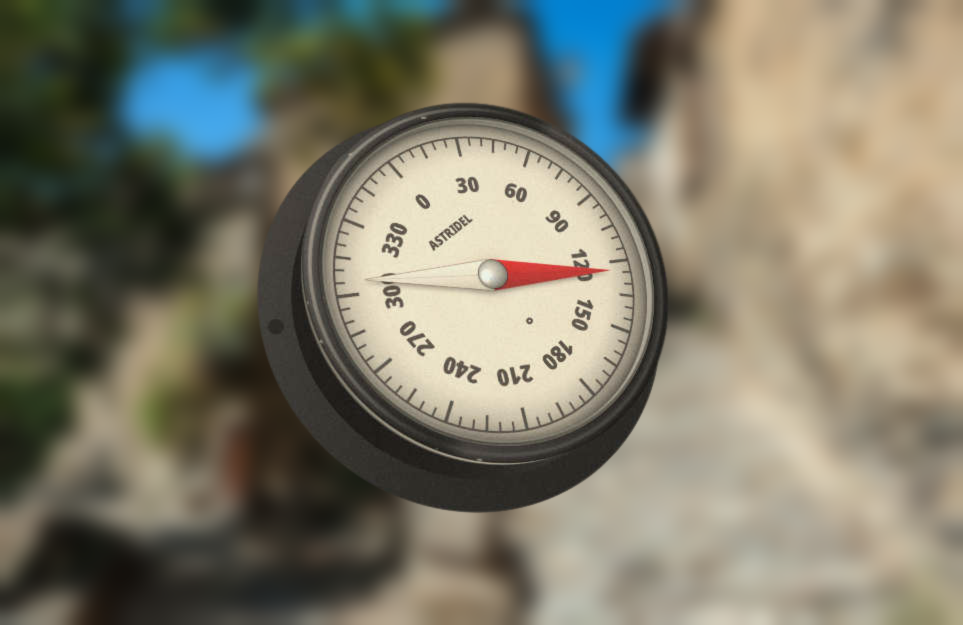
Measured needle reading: 125 °
